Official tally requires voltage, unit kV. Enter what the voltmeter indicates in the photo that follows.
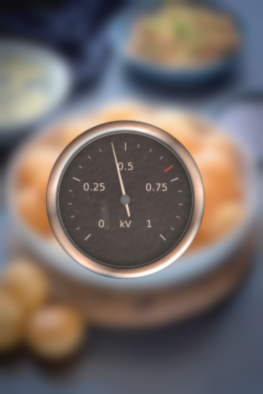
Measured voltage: 0.45 kV
